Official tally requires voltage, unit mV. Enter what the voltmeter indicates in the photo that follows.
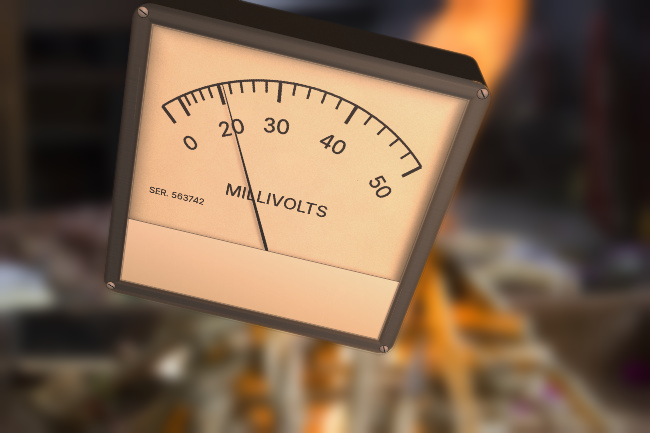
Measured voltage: 21 mV
